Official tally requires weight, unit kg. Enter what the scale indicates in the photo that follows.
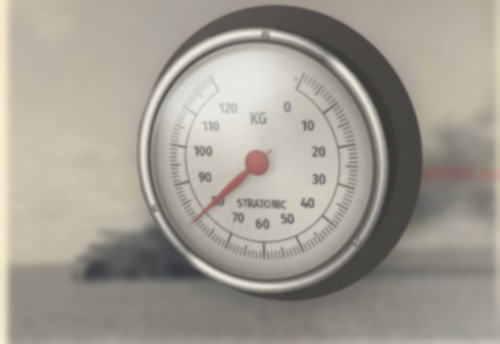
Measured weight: 80 kg
